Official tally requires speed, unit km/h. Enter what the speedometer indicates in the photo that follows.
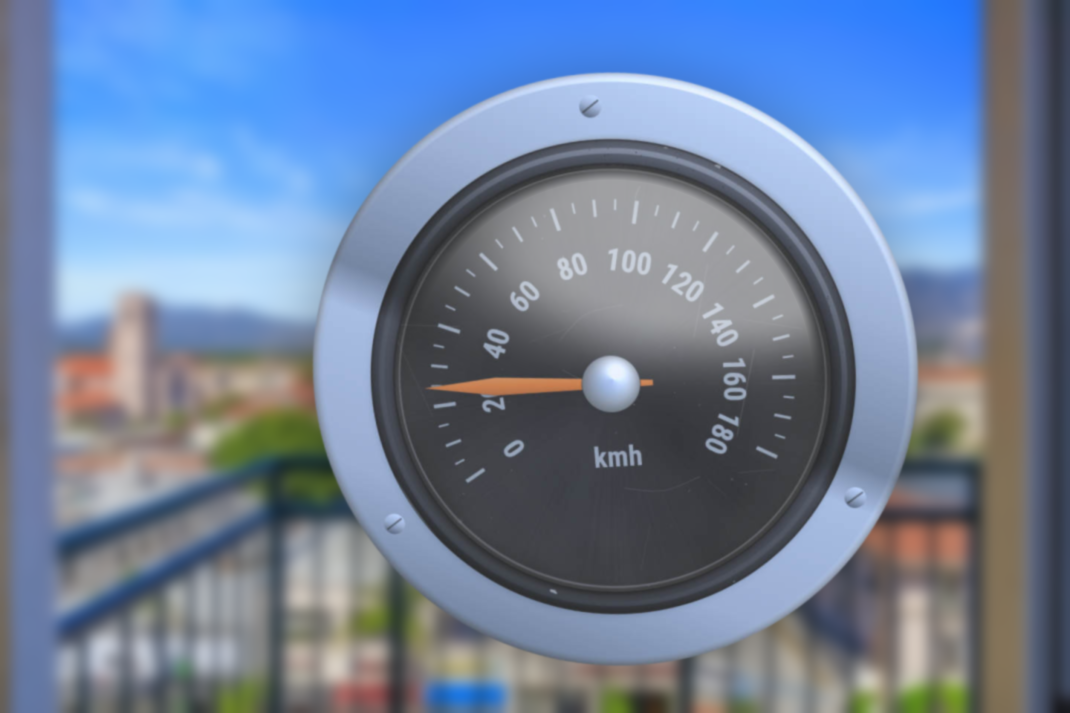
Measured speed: 25 km/h
